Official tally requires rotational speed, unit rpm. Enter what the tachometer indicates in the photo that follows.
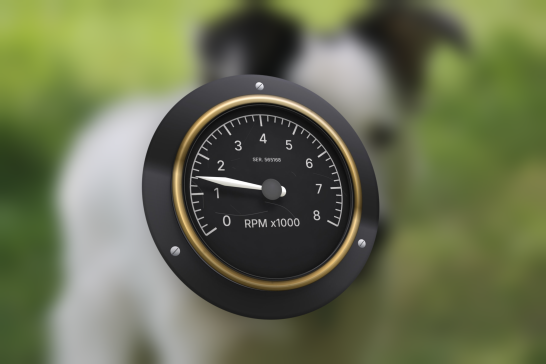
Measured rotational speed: 1400 rpm
